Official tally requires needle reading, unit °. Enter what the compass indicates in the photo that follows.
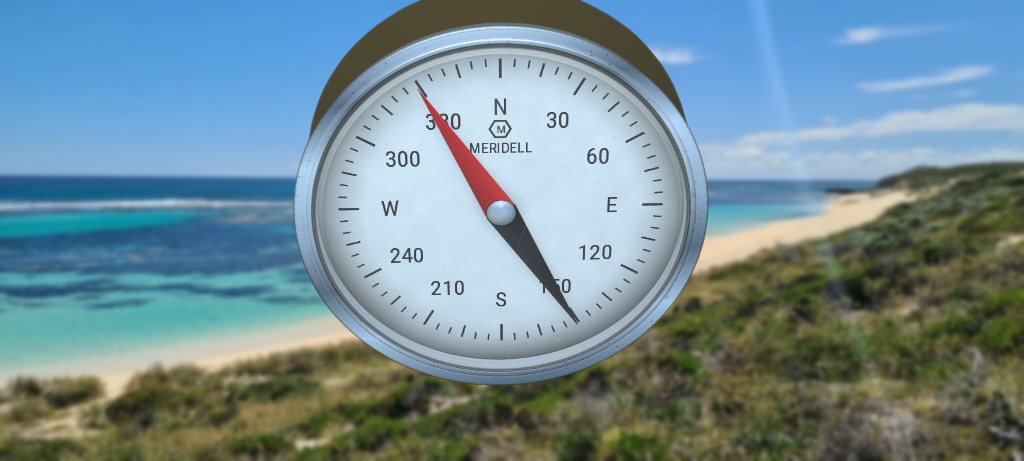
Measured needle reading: 330 °
